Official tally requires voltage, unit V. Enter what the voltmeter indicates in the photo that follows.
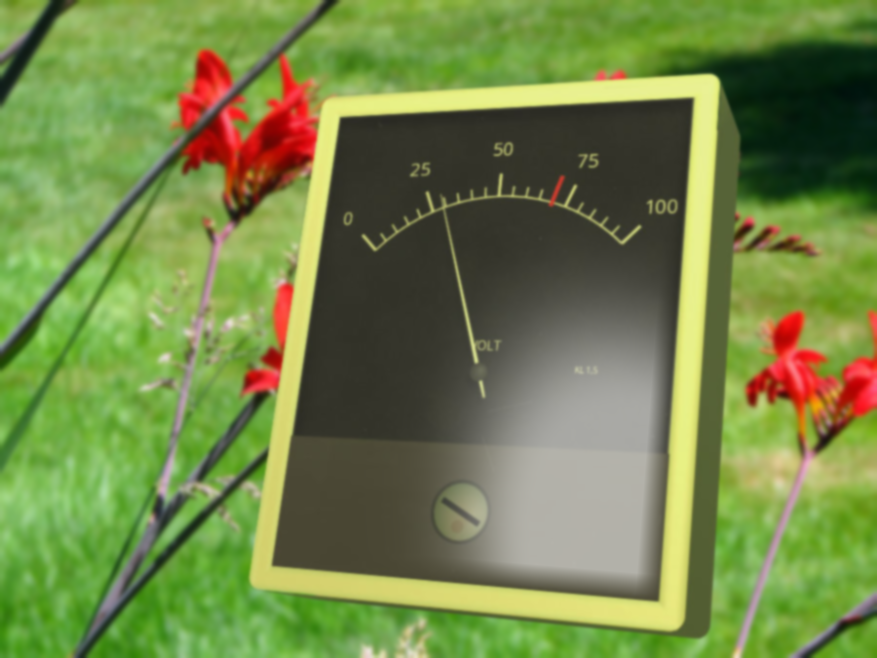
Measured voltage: 30 V
